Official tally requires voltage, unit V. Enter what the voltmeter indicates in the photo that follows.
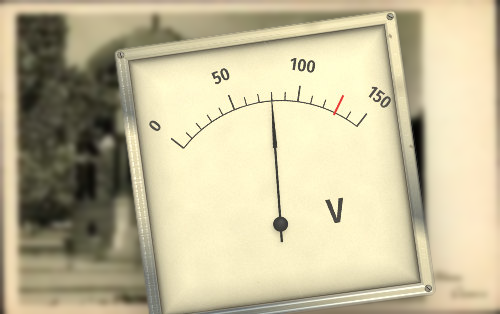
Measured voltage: 80 V
